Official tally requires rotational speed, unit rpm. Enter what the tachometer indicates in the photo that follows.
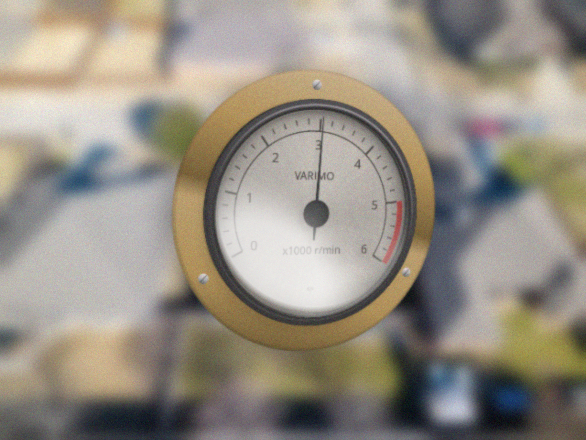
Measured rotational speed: 3000 rpm
